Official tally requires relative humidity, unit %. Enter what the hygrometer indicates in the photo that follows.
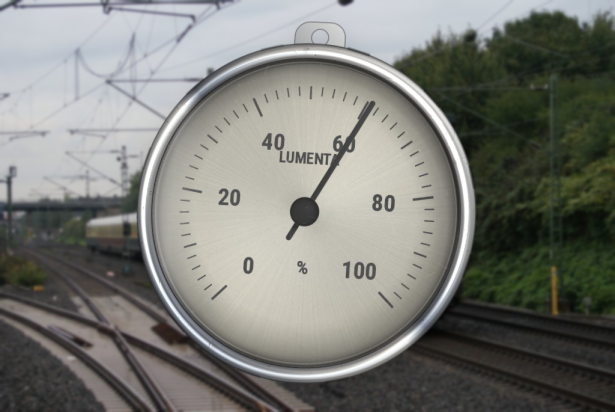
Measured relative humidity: 61 %
